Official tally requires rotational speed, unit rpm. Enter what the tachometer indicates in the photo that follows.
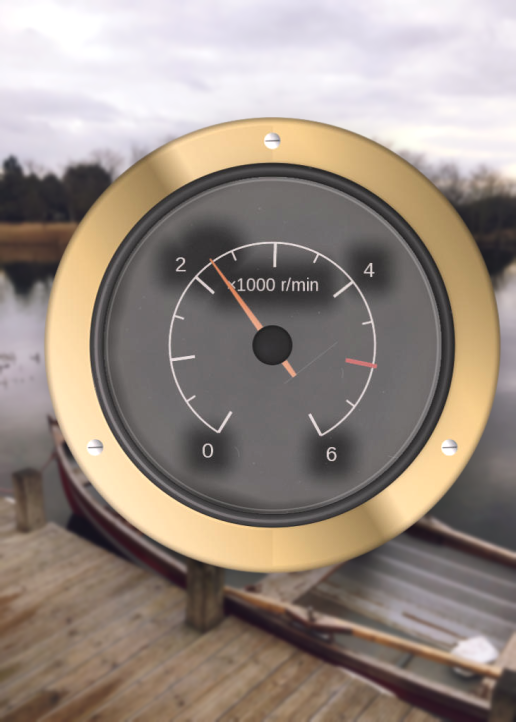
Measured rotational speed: 2250 rpm
